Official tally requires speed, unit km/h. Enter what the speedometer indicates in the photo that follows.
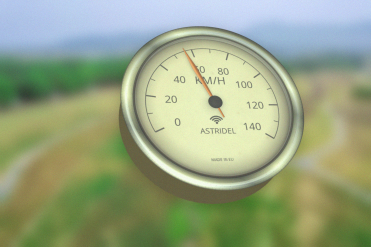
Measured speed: 55 km/h
